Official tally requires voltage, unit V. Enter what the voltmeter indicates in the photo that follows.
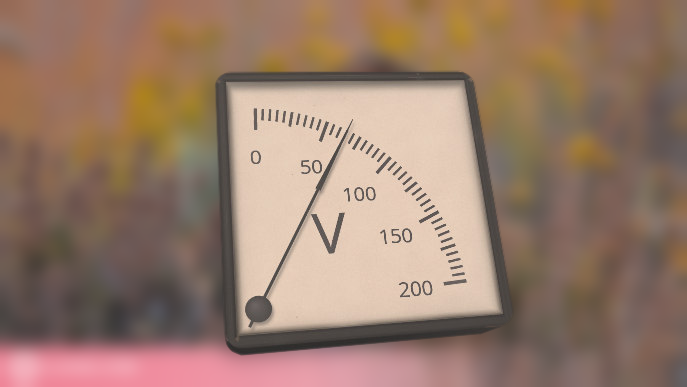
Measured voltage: 65 V
